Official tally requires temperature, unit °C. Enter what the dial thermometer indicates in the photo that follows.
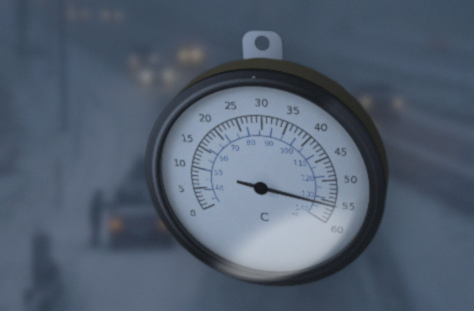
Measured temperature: 55 °C
